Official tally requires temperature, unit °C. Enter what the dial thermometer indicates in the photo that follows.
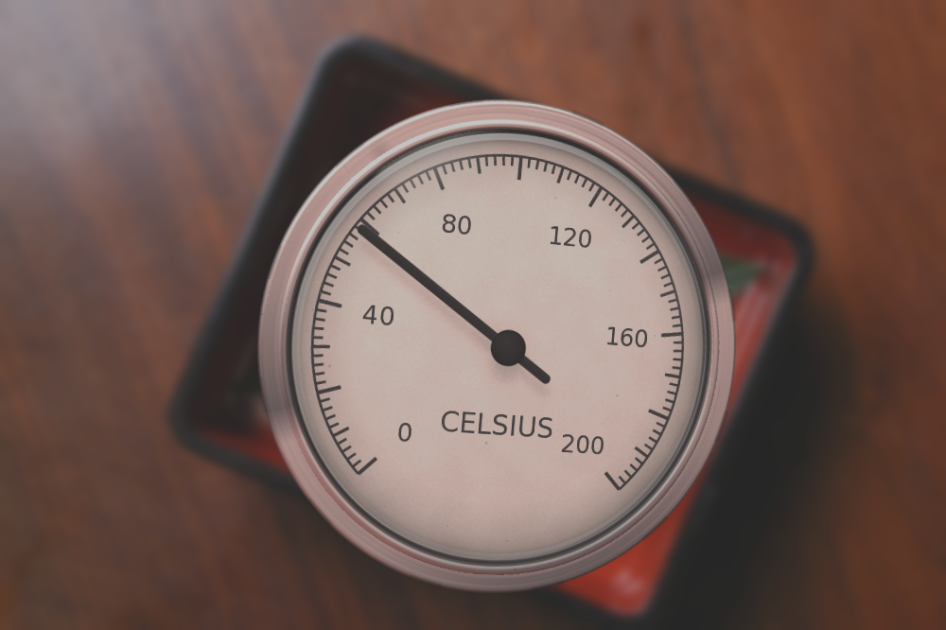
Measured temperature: 58 °C
